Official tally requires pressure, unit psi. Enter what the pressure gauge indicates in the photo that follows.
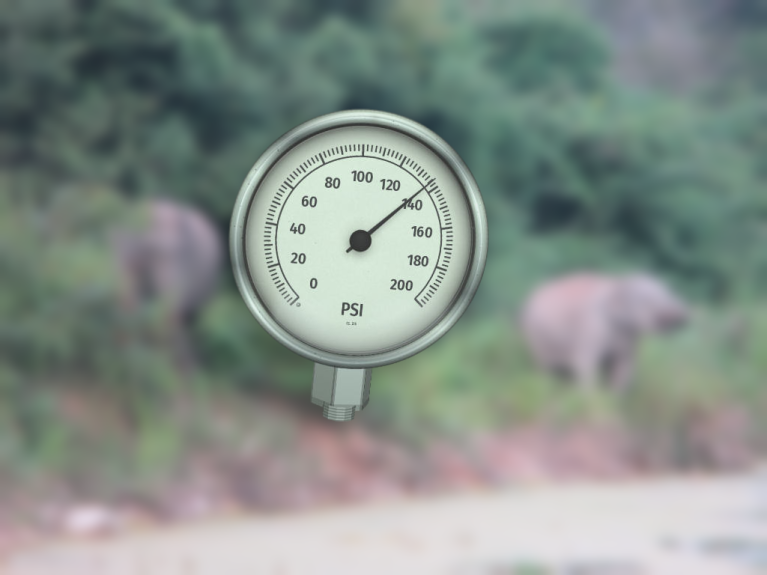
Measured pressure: 136 psi
